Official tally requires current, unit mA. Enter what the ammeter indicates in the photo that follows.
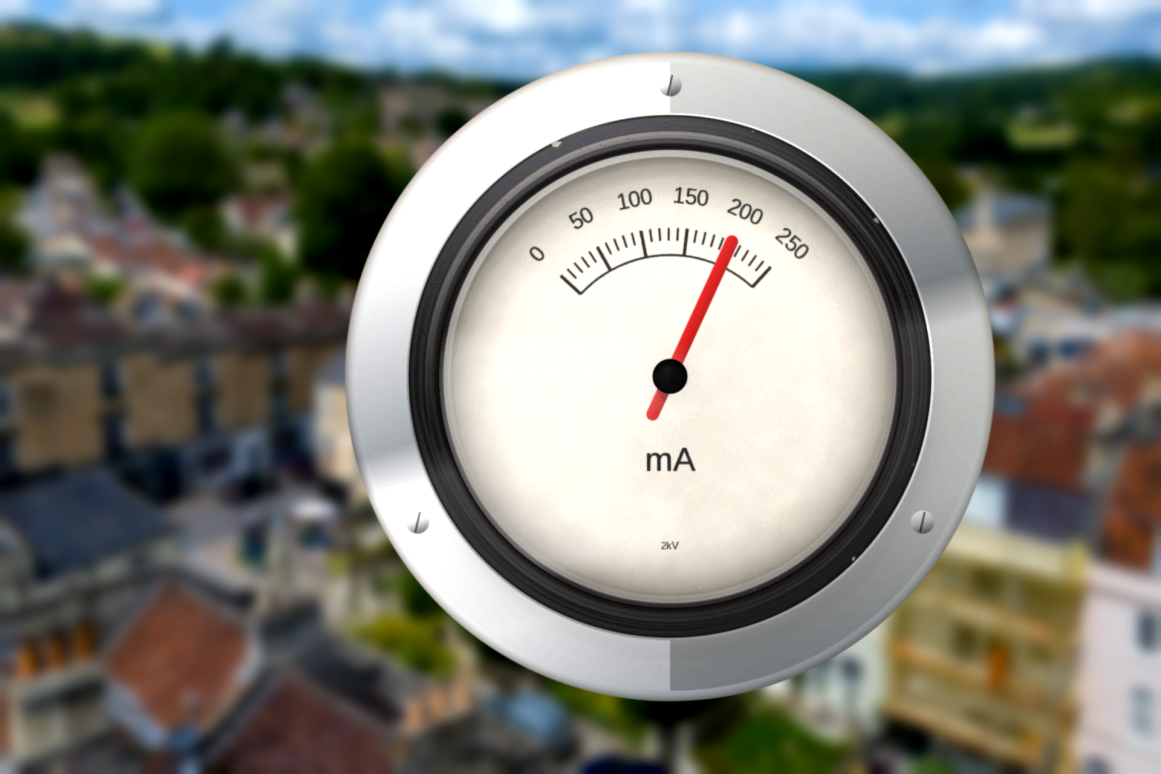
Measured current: 200 mA
